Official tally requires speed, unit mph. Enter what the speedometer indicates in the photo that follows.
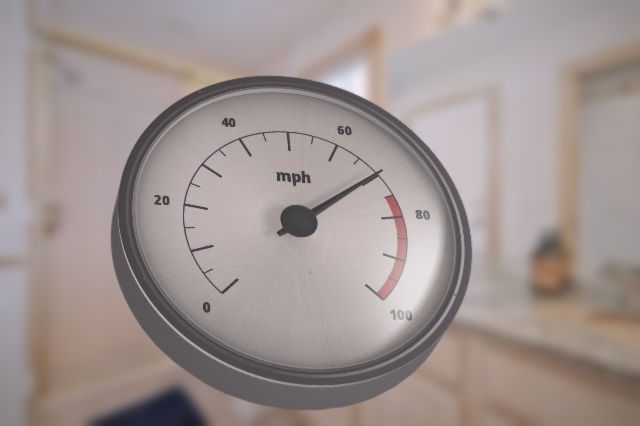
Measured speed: 70 mph
